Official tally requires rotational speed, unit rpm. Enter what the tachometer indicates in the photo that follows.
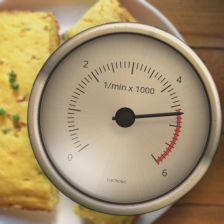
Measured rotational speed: 4700 rpm
